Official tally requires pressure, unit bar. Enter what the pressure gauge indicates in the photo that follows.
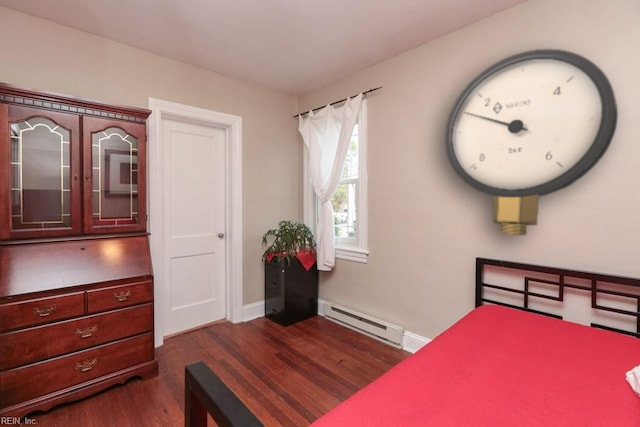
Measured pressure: 1.5 bar
